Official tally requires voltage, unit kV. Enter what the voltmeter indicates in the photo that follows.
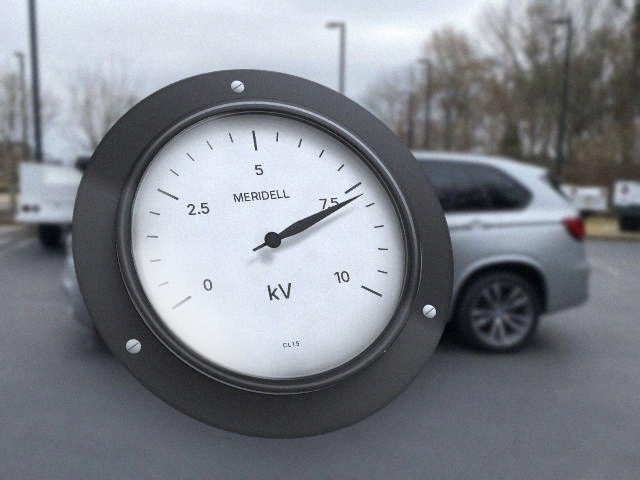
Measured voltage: 7.75 kV
